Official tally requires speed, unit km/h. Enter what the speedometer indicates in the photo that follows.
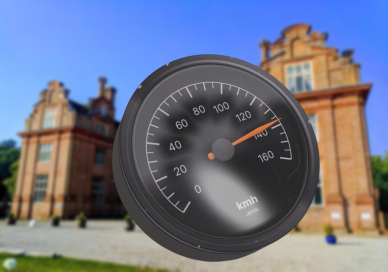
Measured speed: 137.5 km/h
